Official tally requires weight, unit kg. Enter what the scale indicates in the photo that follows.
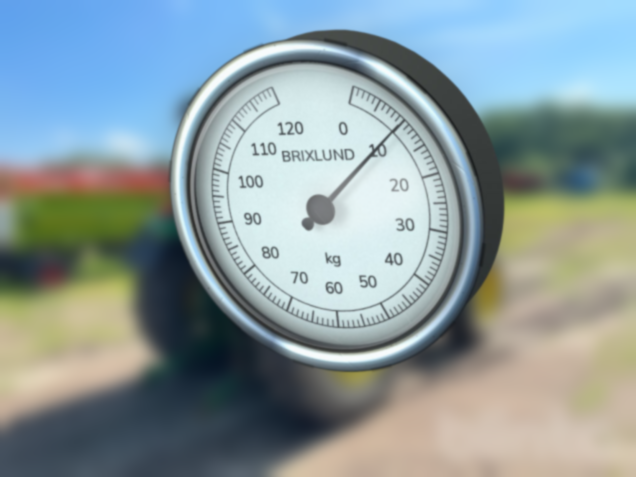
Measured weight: 10 kg
